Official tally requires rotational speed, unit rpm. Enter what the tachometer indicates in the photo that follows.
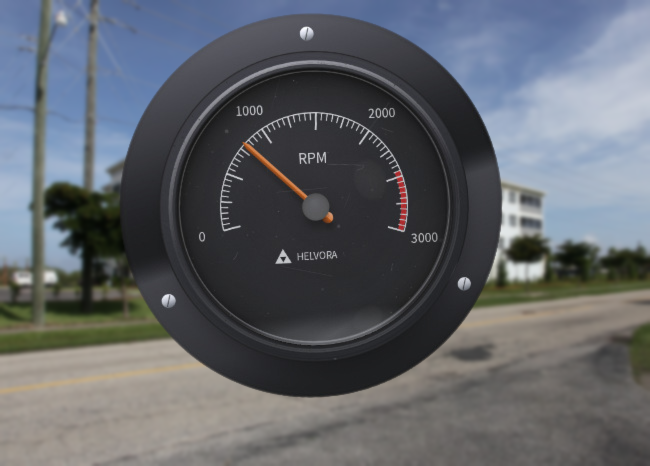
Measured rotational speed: 800 rpm
